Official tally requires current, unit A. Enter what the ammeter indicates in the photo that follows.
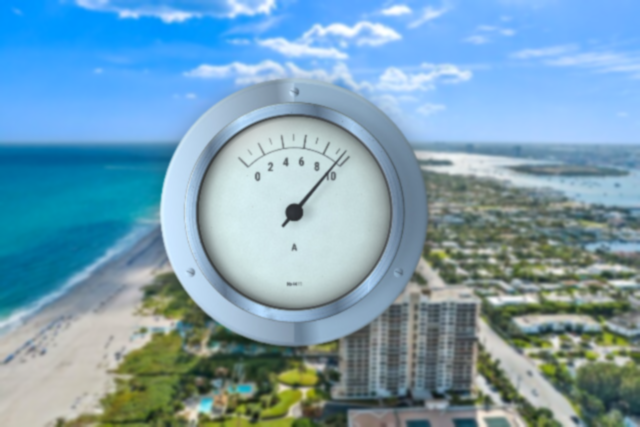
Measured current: 9.5 A
